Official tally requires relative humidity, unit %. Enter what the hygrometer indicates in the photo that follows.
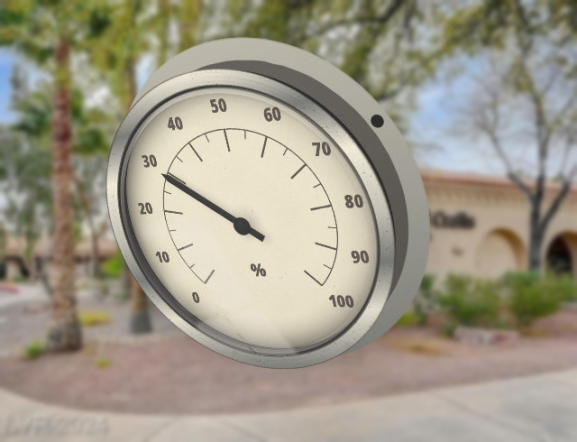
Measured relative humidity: 30 %
